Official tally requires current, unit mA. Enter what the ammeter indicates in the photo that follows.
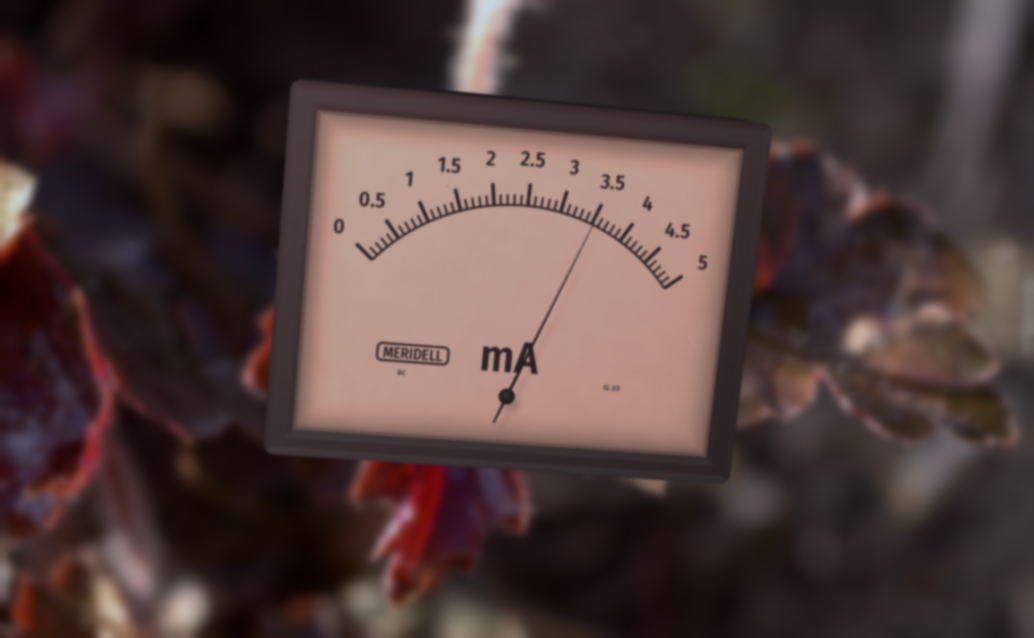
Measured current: 3.5 mA
